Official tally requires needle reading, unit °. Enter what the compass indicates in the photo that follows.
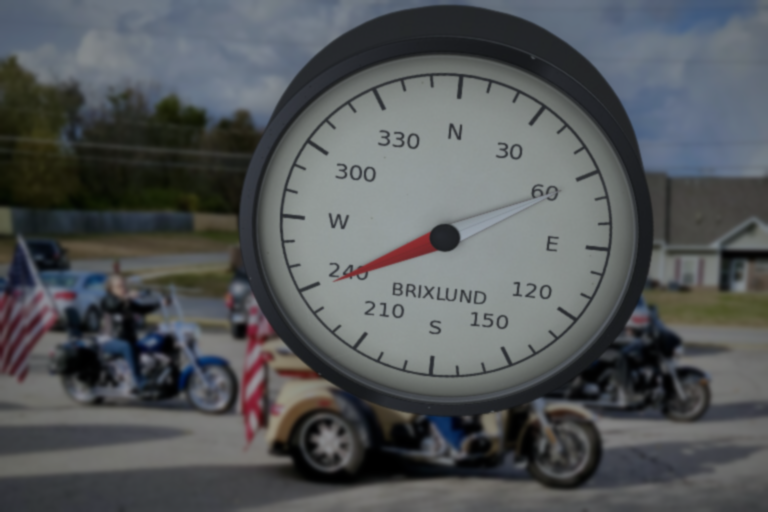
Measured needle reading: 240 °
